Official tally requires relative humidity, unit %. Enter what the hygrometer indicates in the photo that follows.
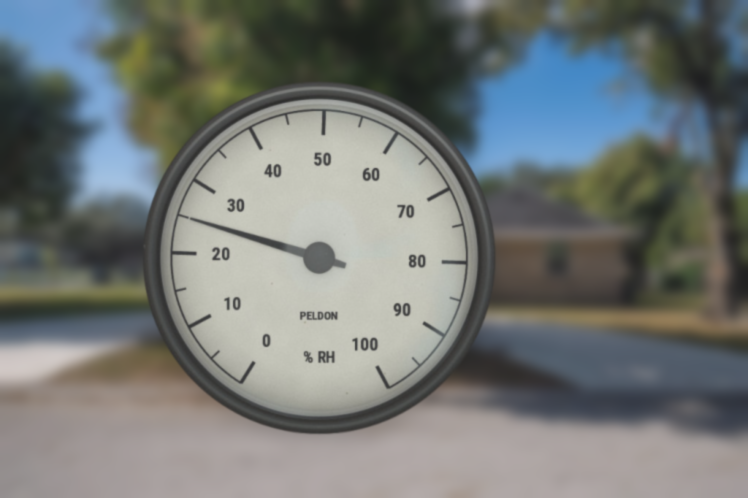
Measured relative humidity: 25 %
